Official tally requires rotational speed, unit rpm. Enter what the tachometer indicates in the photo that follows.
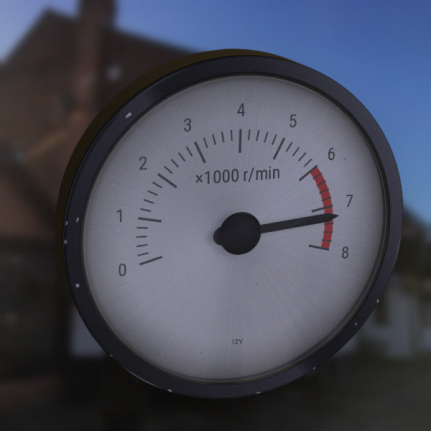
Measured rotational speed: 7200 rpm
